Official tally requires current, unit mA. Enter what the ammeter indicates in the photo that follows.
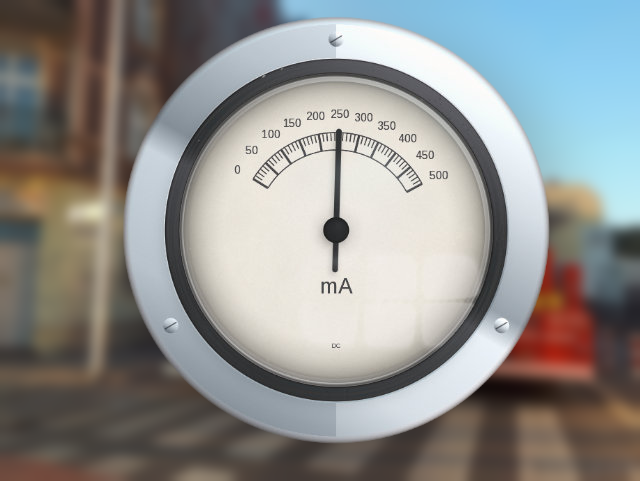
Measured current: 250 mA
